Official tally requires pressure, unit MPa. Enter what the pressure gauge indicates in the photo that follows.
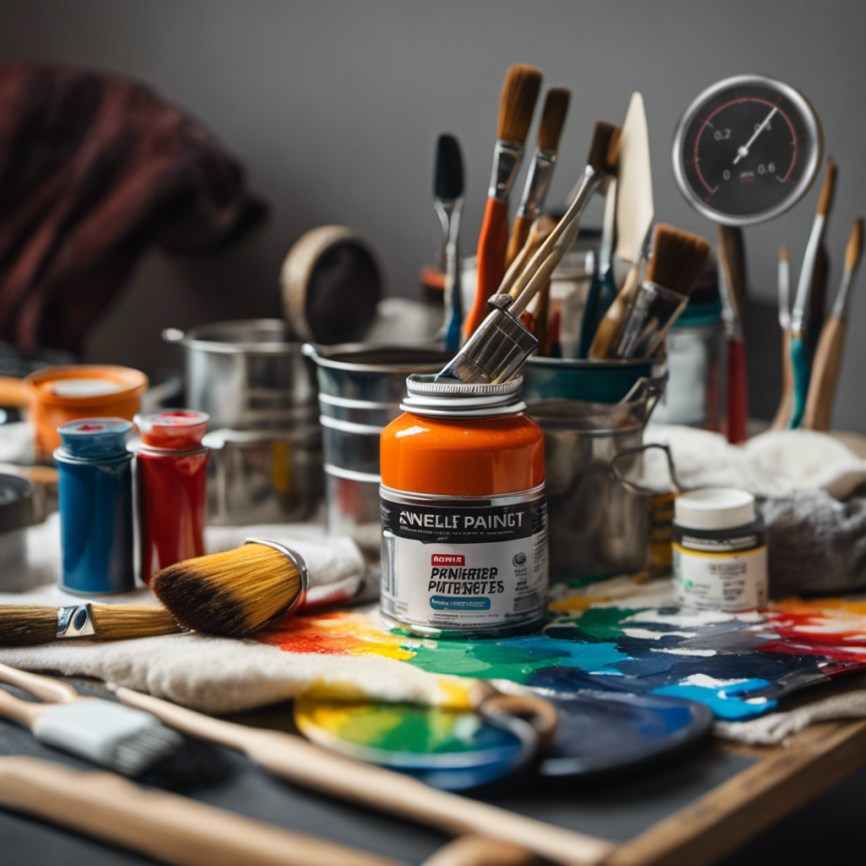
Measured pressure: 0.4 MPa
